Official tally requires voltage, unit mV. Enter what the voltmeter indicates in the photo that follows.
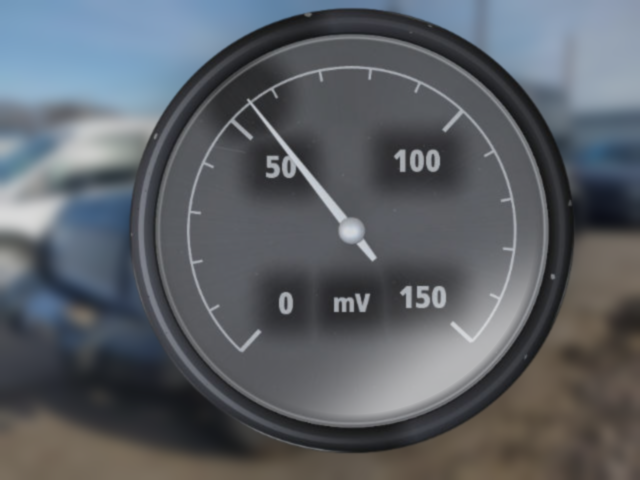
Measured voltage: 55 mV
